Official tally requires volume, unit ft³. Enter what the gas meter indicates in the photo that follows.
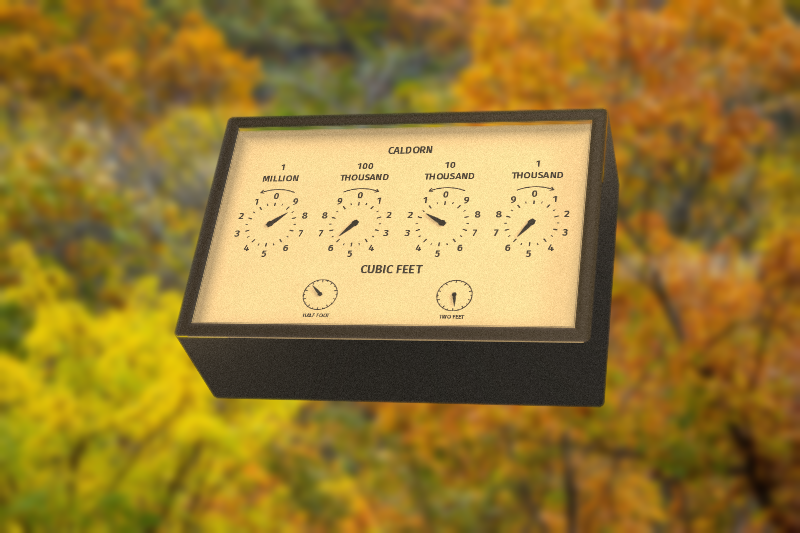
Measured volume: 861600 ft³
